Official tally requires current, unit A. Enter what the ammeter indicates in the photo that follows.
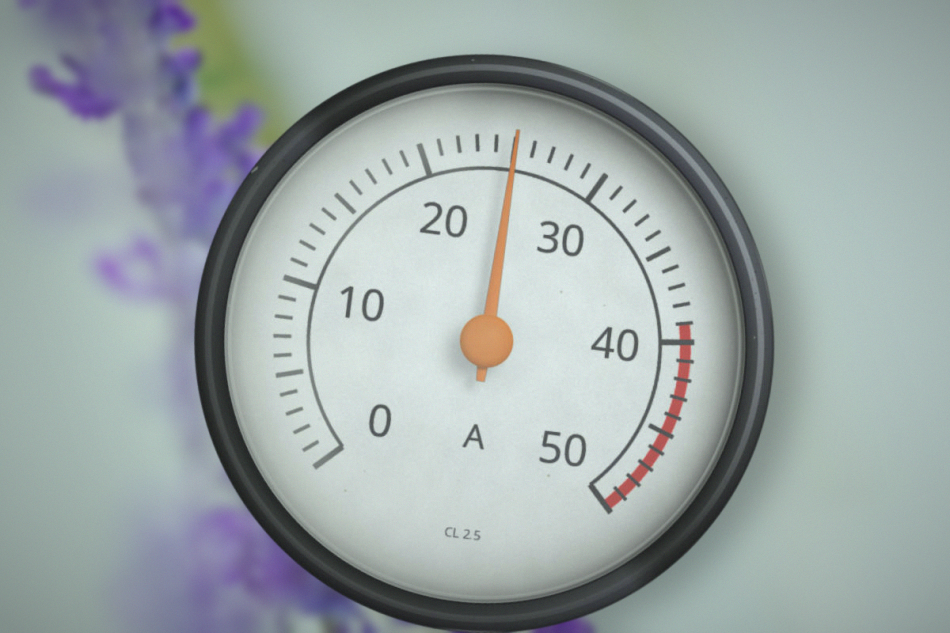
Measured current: 25 A
